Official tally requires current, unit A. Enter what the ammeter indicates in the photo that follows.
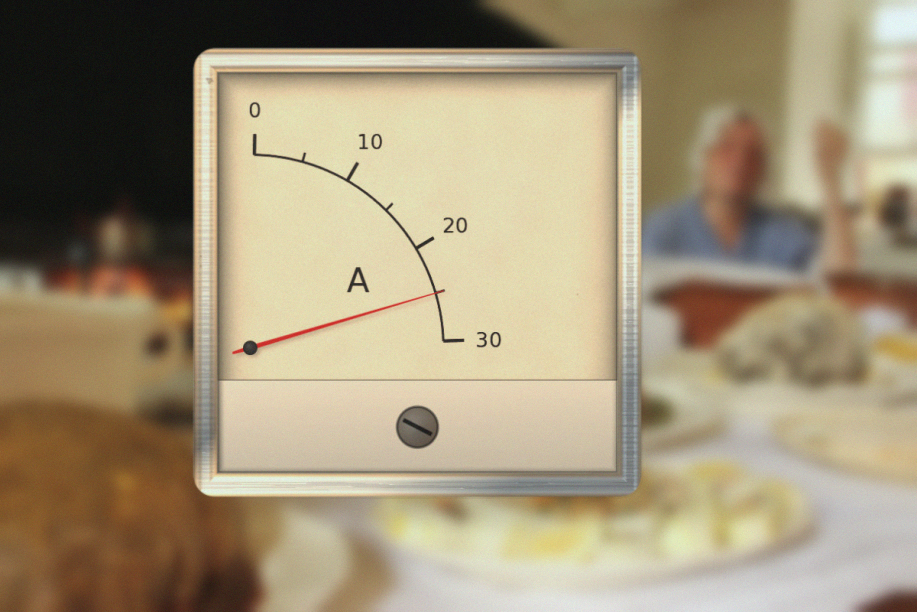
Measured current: 25 A
